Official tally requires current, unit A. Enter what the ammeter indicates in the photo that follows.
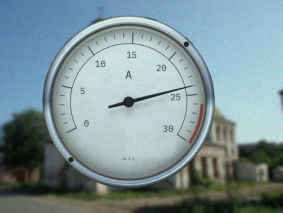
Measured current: 24 A
